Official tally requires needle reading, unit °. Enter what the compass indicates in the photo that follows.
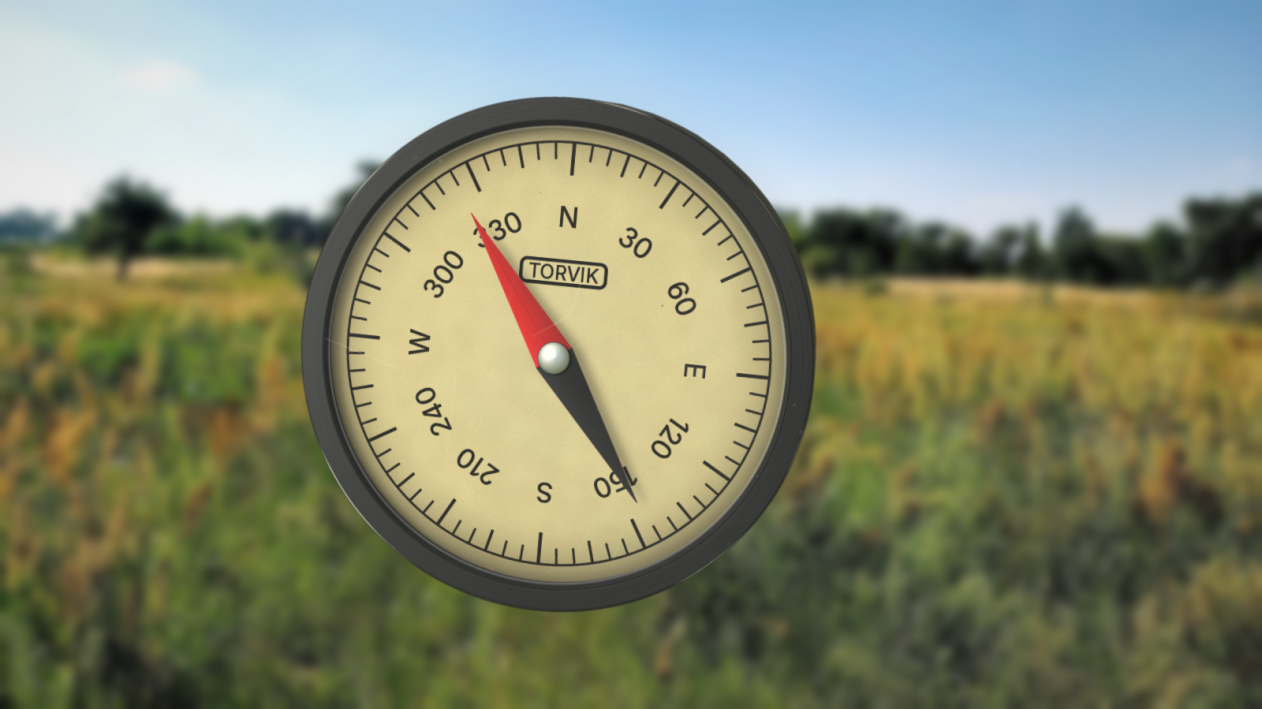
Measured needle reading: 325 °
